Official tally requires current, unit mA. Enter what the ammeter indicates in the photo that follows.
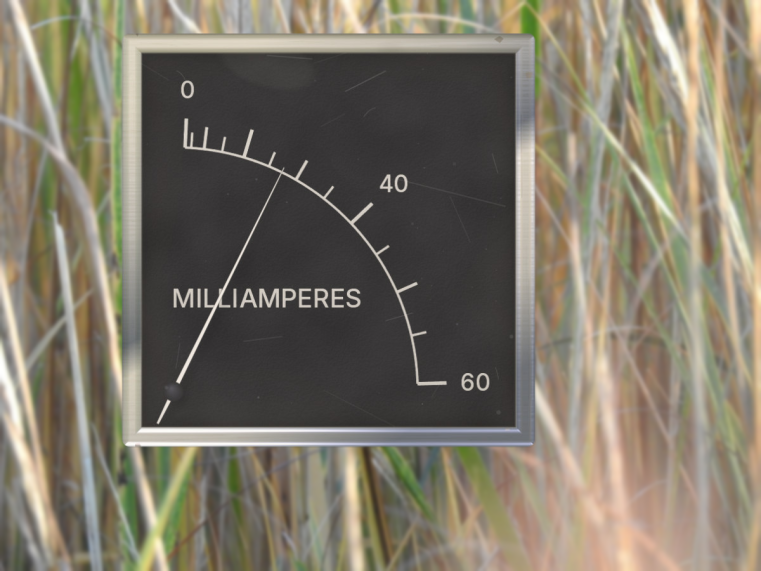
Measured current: 27.5 mA
